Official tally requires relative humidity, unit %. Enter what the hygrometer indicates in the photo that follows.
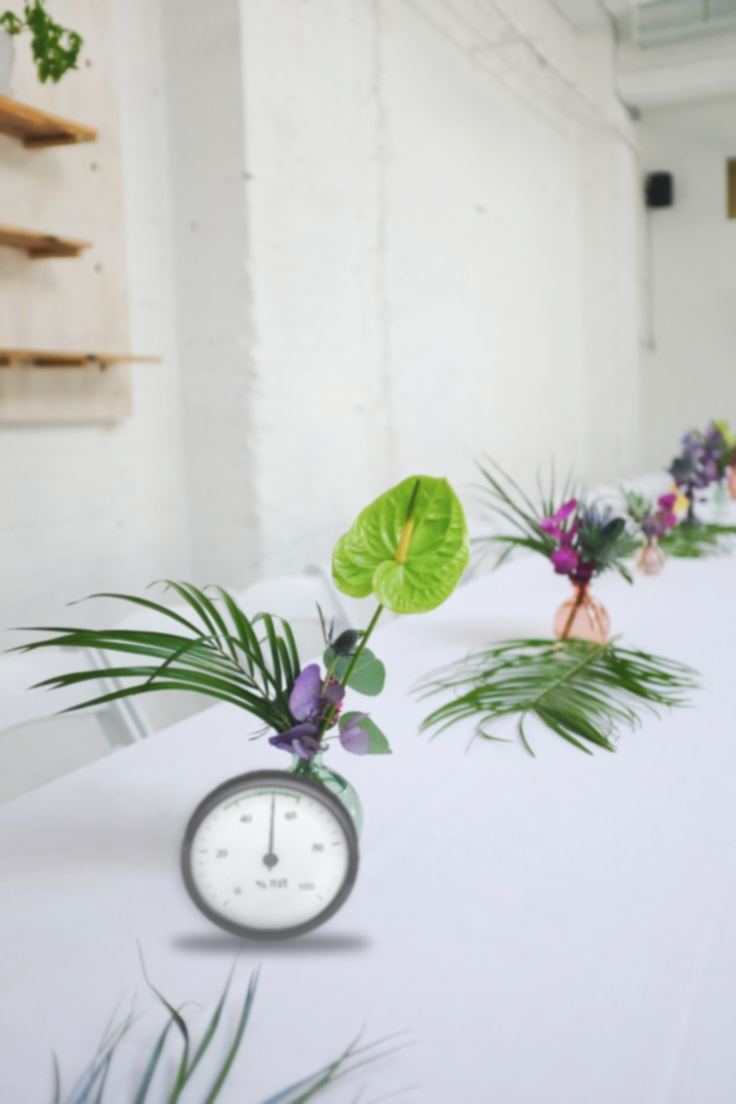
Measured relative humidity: 52 %
